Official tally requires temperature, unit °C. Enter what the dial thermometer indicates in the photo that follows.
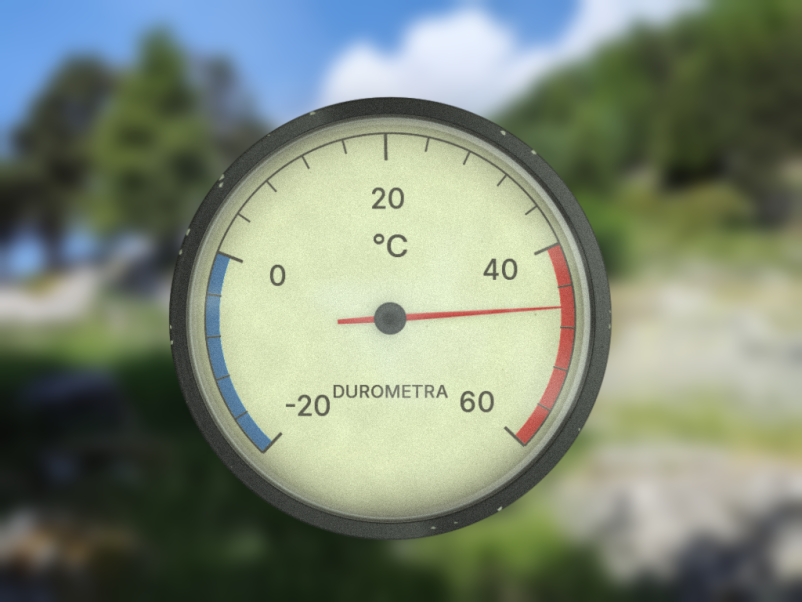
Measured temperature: 46 °C
